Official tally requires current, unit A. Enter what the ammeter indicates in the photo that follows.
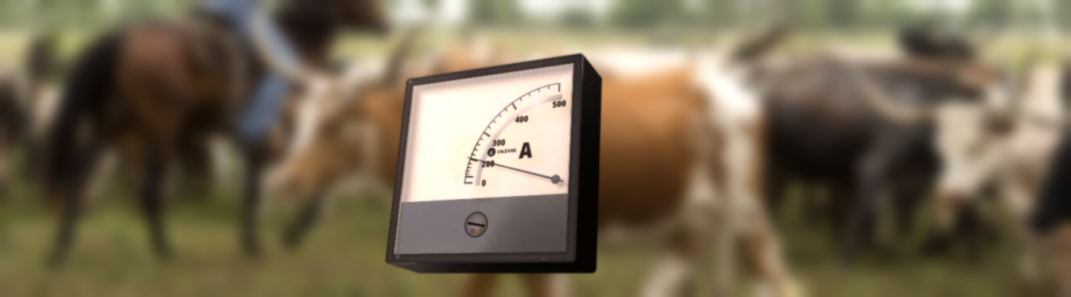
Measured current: 200 A
